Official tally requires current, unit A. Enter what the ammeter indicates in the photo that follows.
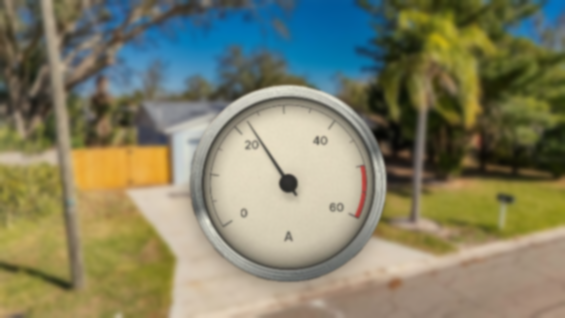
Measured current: 22.5 A
